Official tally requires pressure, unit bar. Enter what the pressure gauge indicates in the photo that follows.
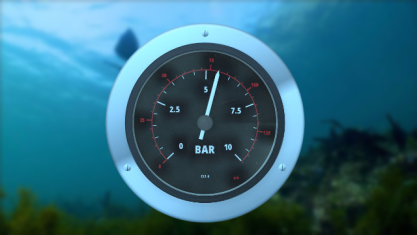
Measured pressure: 5.5 bar
